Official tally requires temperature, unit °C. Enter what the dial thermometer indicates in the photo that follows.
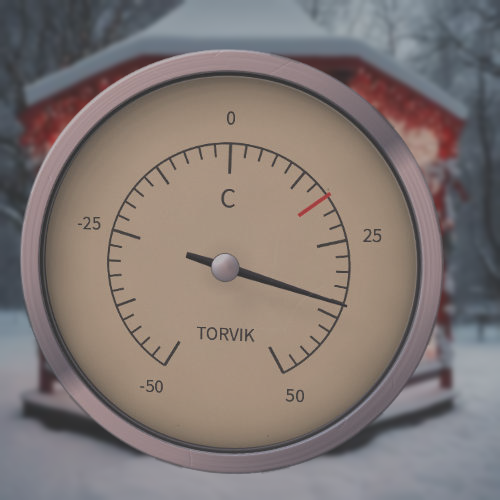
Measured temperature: 35 °C
